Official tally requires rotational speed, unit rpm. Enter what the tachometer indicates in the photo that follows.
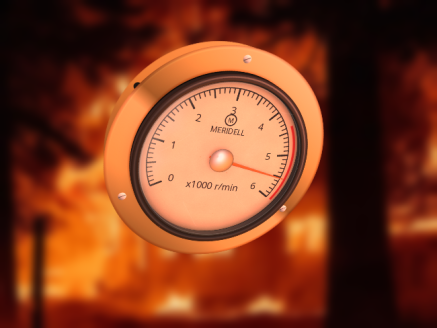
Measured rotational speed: 5500 rpm
